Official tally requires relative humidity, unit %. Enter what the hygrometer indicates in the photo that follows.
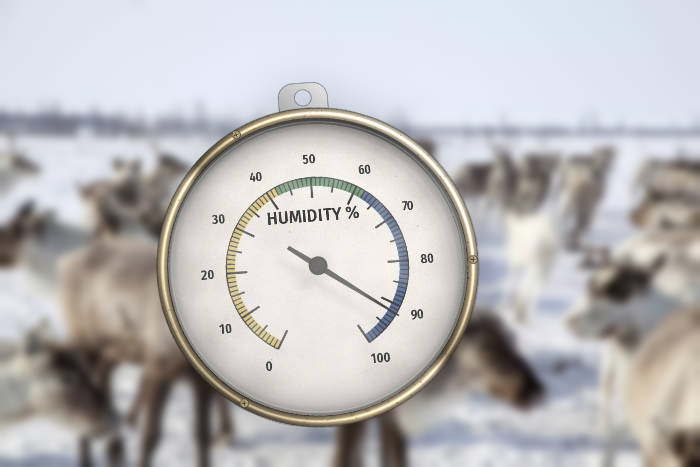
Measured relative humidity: 92 %
